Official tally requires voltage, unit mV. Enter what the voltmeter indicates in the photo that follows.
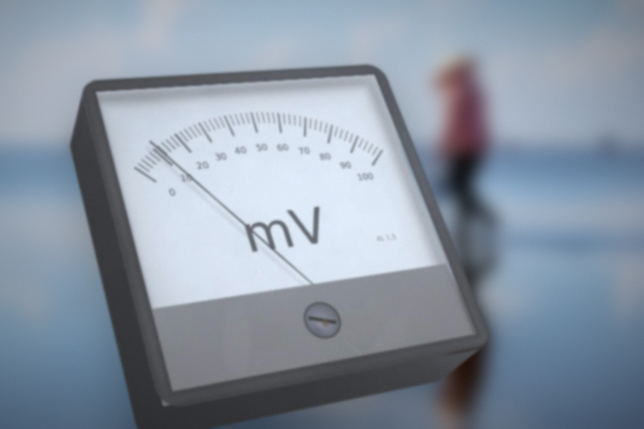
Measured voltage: 10 mV
